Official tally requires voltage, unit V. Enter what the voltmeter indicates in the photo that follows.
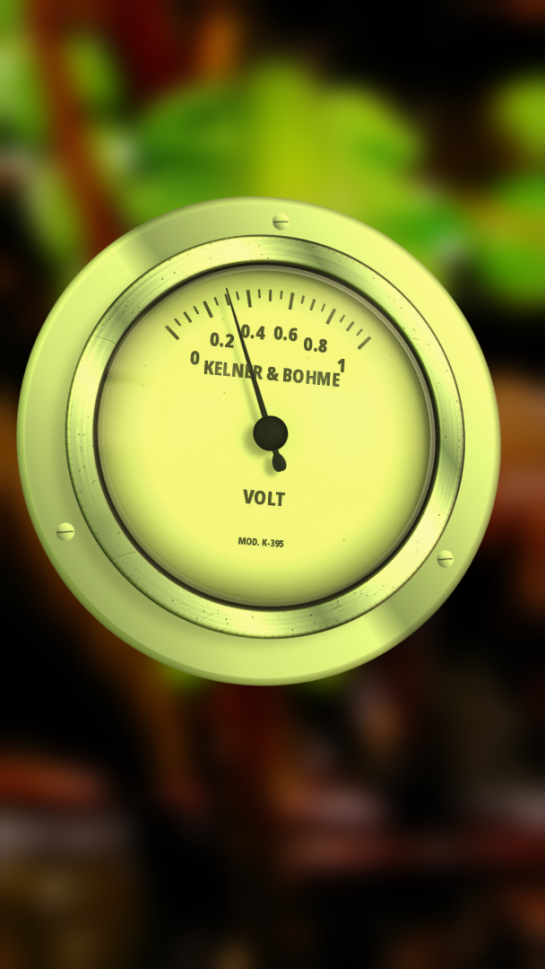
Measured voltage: 0.3 V
